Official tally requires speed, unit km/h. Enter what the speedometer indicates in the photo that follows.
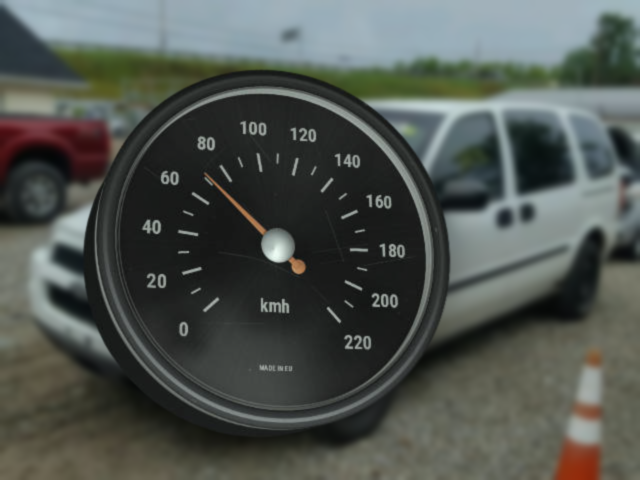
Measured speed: 70 km/h
